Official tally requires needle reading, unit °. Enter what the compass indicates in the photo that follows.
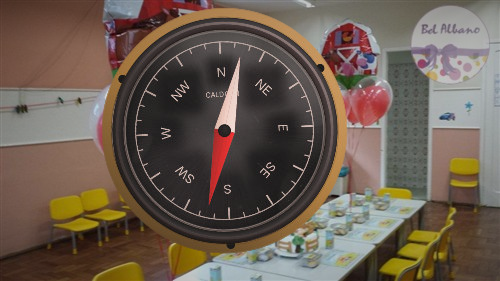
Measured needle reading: 195 °
